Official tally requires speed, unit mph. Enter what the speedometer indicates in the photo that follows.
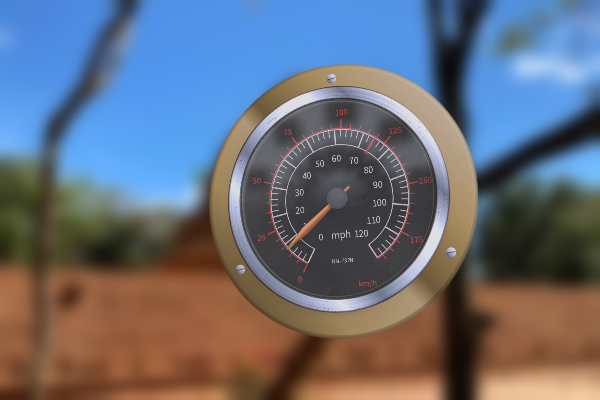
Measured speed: 8 mph
